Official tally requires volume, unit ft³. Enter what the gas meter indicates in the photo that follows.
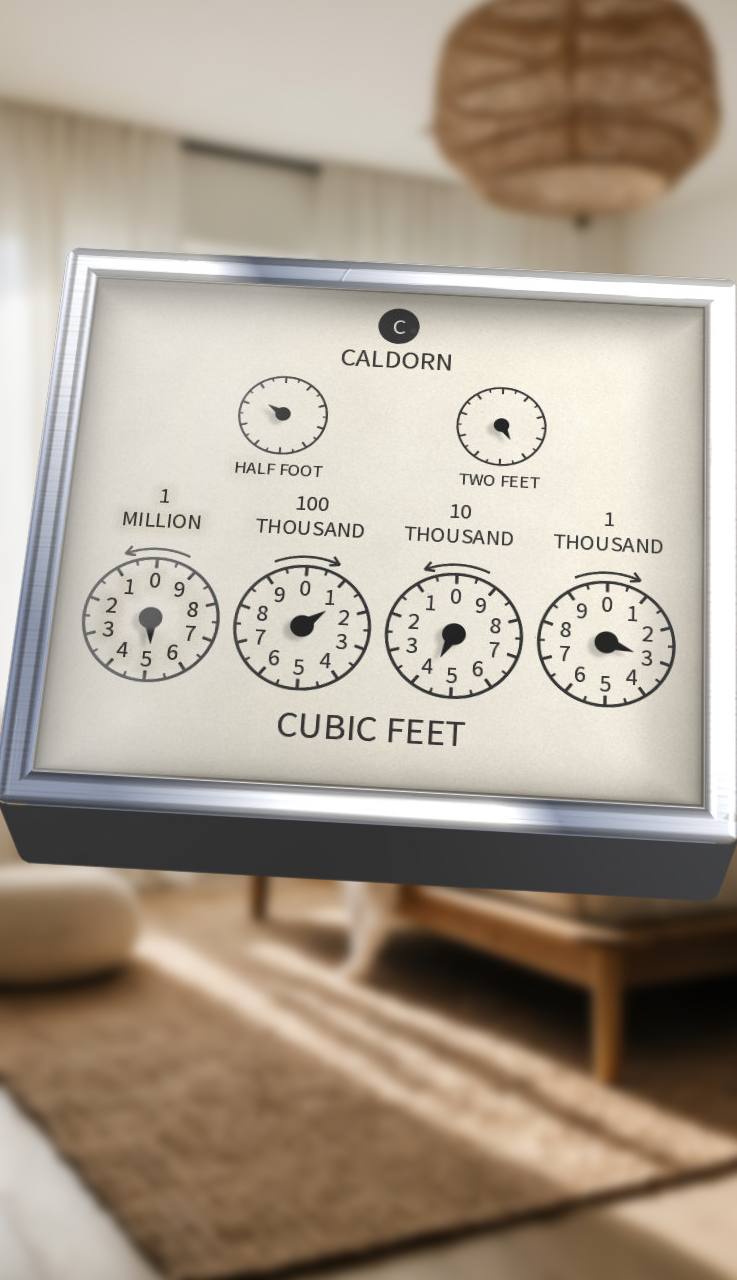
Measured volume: 514300 ft³
